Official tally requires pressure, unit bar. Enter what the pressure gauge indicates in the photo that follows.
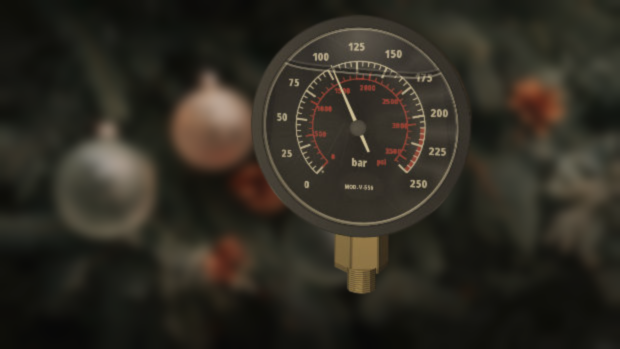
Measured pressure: 105 bar
